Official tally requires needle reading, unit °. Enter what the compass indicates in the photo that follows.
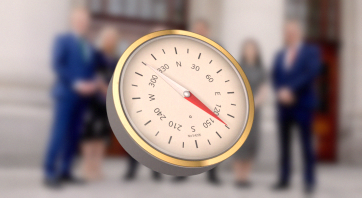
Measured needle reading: 135 °
